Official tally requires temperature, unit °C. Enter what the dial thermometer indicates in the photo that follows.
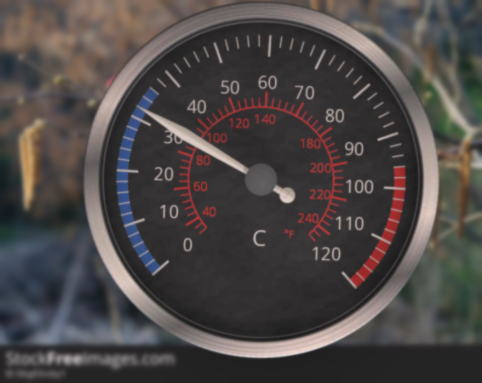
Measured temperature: 32 °C
